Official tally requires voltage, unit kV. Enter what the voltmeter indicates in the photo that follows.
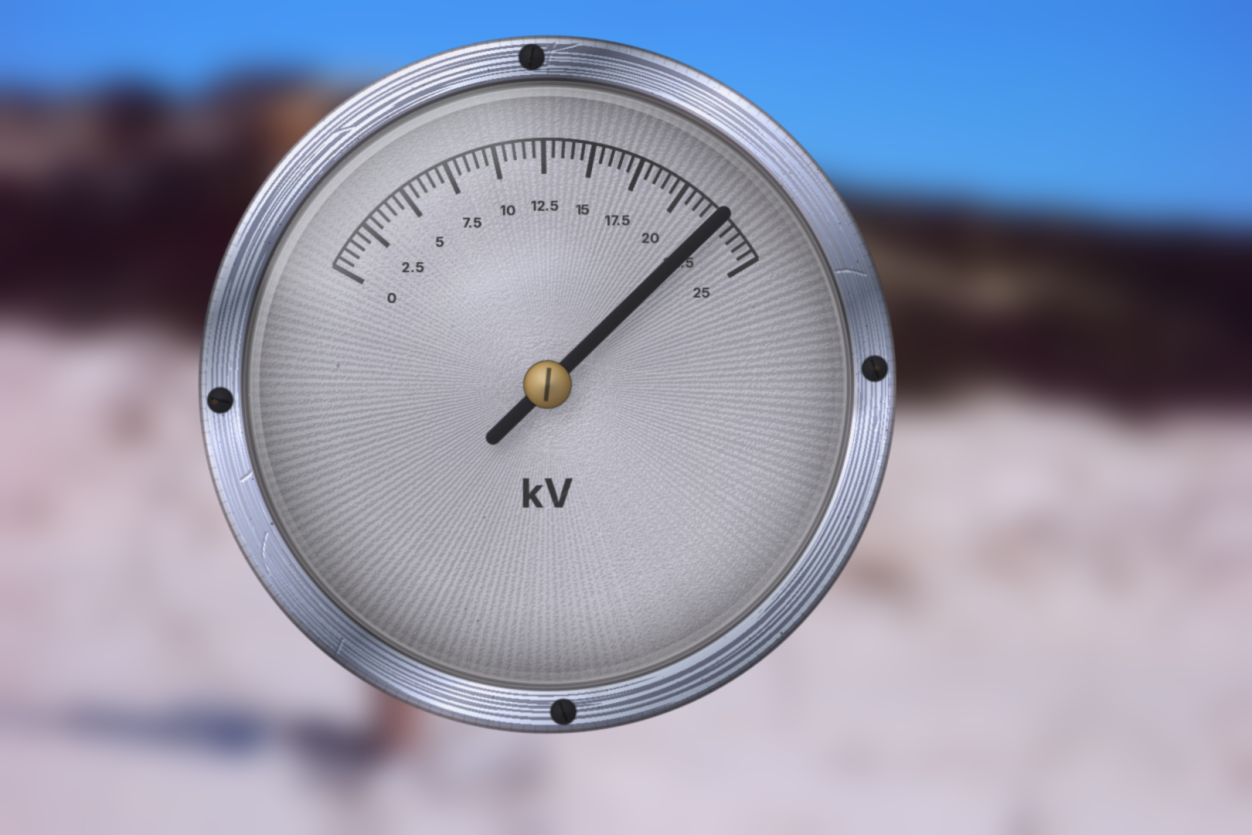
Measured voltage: 22.25 kV
